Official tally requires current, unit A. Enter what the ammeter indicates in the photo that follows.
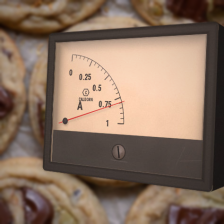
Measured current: 0.8 A
